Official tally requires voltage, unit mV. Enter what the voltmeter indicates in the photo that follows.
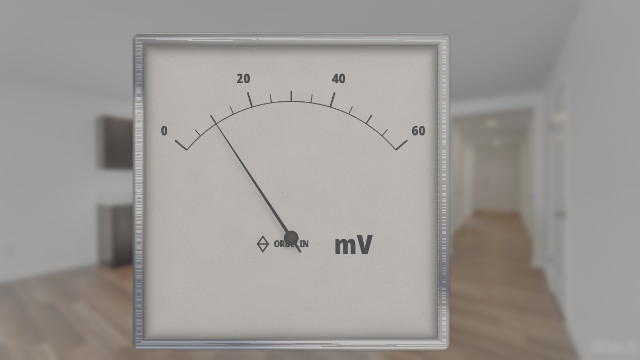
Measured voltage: 10 mV
